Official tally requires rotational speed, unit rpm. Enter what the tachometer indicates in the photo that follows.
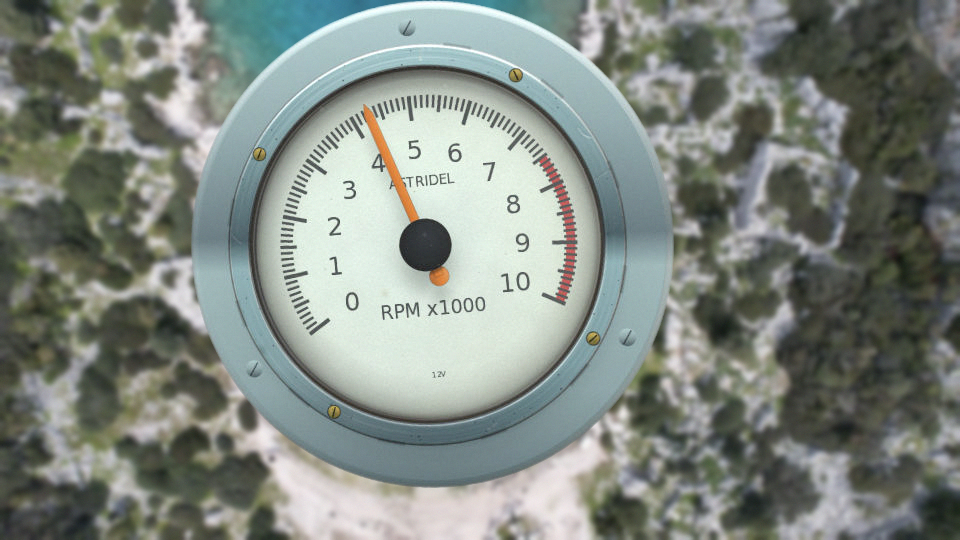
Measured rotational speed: 4300 rpm
